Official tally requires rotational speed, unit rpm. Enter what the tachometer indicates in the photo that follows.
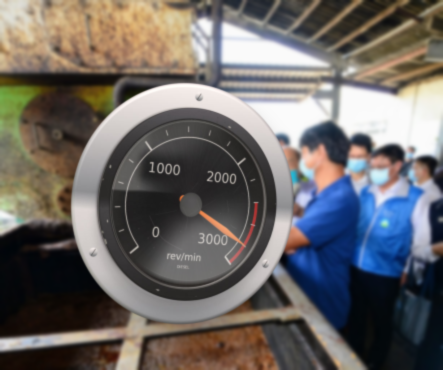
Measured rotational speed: 2800 rpm
